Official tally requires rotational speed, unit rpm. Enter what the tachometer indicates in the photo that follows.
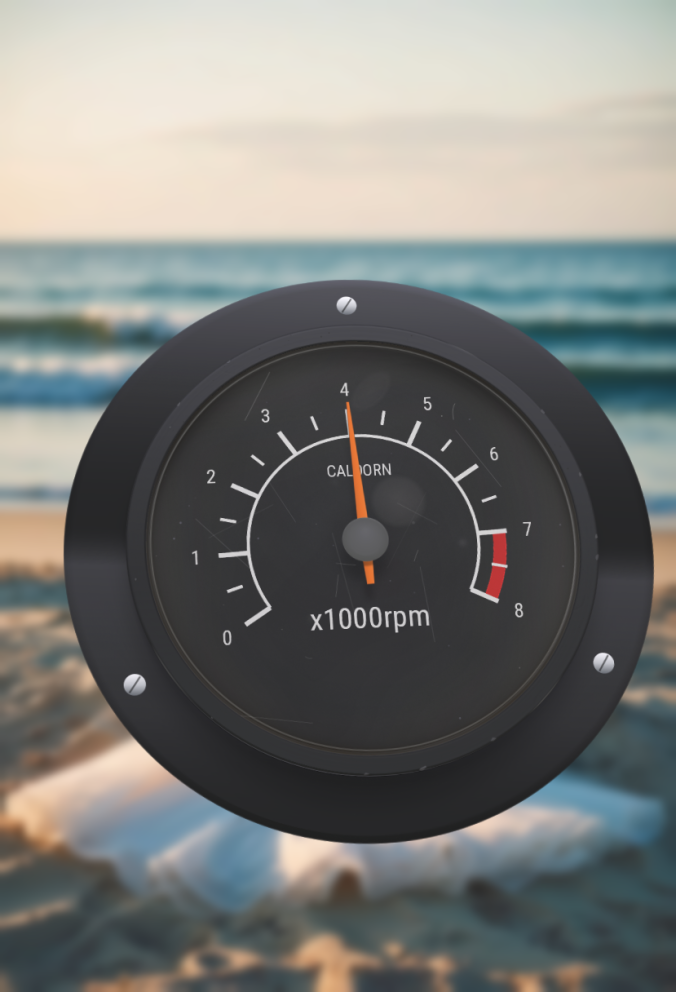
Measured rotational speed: 4000 rpm
